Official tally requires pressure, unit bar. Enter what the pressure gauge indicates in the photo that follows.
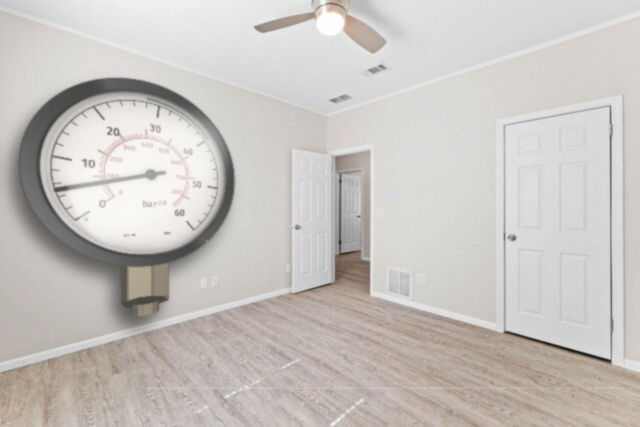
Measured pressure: 5 bar
